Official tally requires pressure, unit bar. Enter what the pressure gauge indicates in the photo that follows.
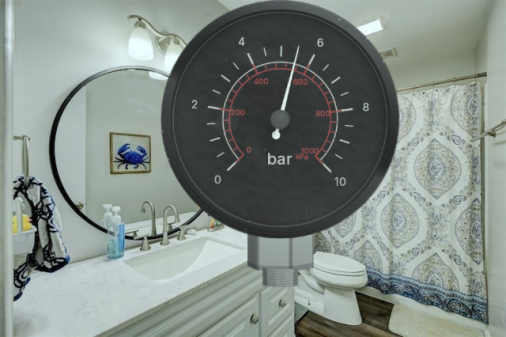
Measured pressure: 5.5 bar
